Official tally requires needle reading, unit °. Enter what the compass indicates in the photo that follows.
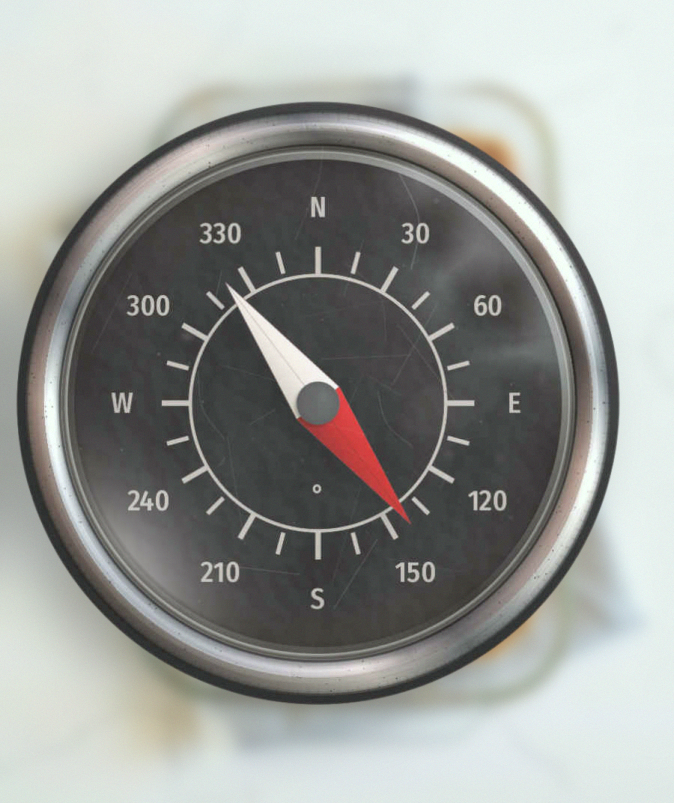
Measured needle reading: 142.5 °
